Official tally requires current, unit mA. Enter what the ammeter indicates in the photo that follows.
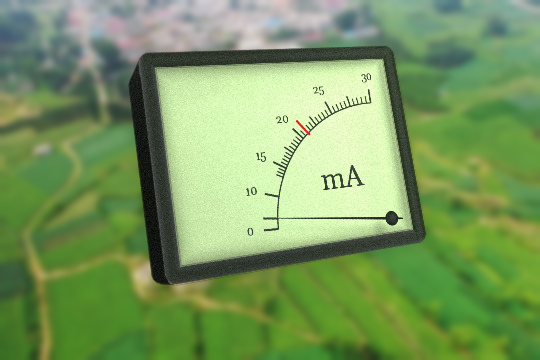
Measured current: 5 mA
